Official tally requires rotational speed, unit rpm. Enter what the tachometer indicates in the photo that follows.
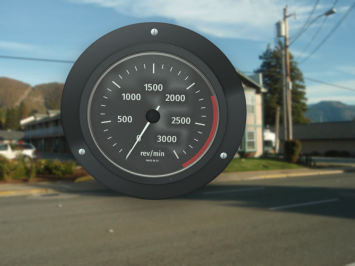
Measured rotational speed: 0 rpm
